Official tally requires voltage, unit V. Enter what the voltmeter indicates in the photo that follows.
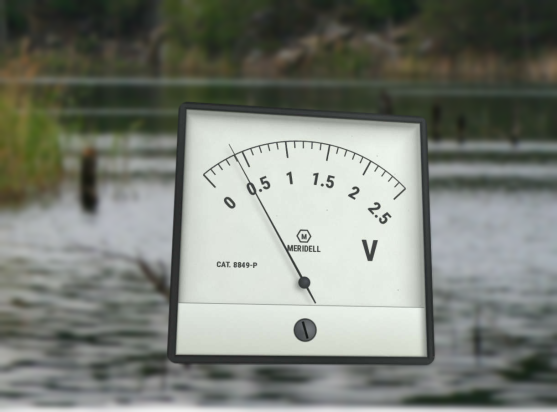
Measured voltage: 0.4 V
